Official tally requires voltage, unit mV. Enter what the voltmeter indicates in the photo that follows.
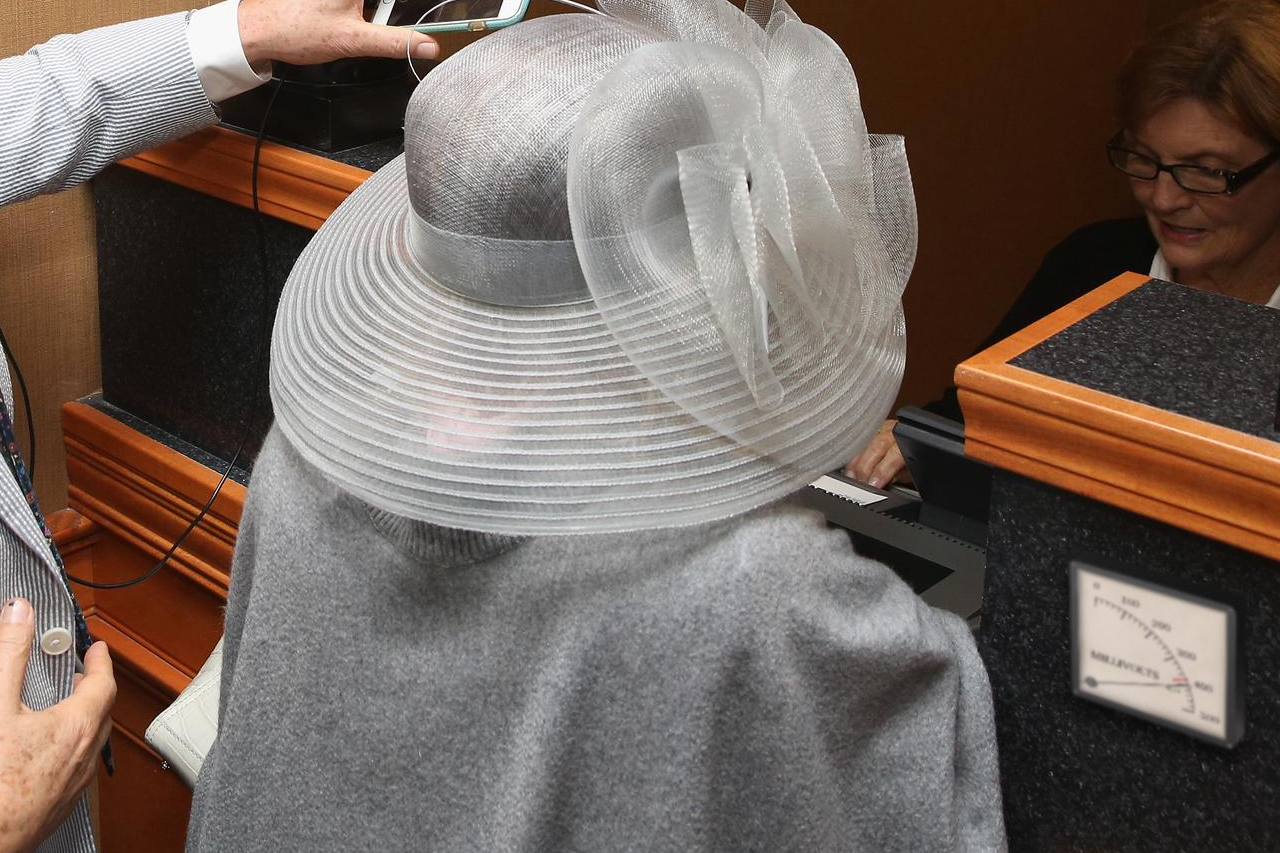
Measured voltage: 400 mV
